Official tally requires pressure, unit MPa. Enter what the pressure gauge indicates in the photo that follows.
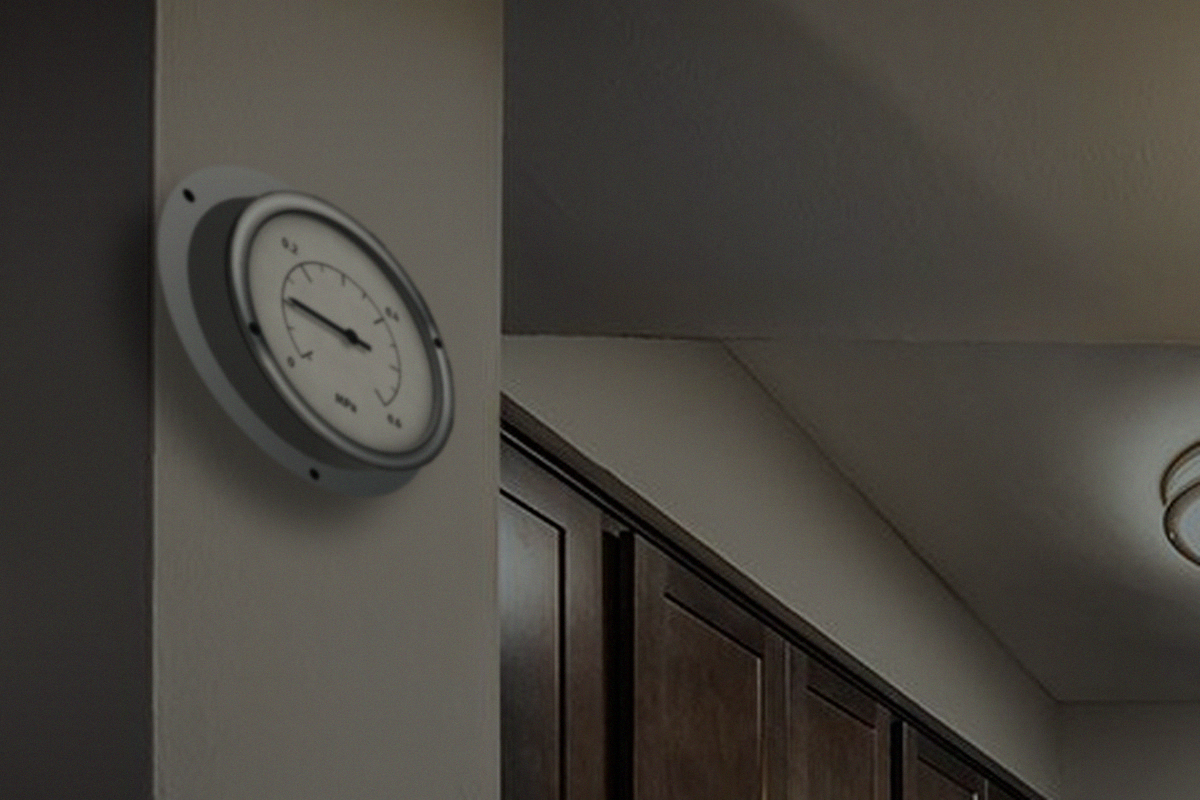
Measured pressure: 0.1 MPa
